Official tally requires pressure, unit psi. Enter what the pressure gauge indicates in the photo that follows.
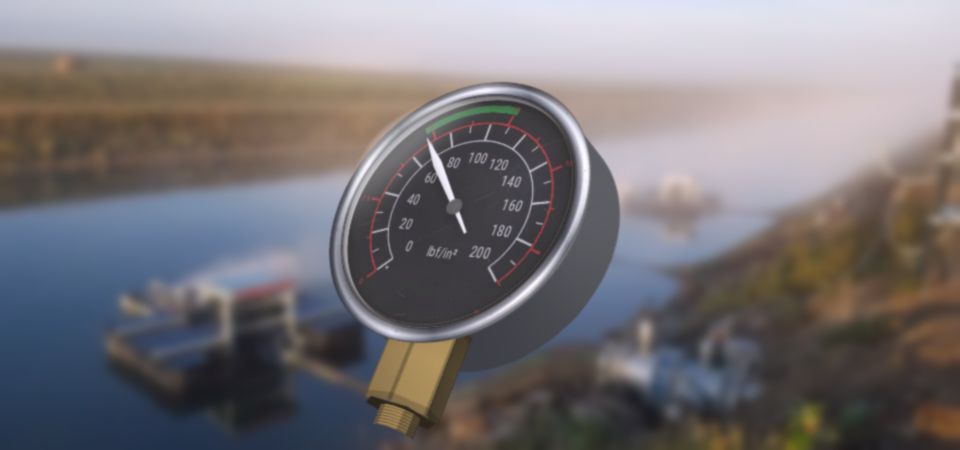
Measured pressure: 70 psi
